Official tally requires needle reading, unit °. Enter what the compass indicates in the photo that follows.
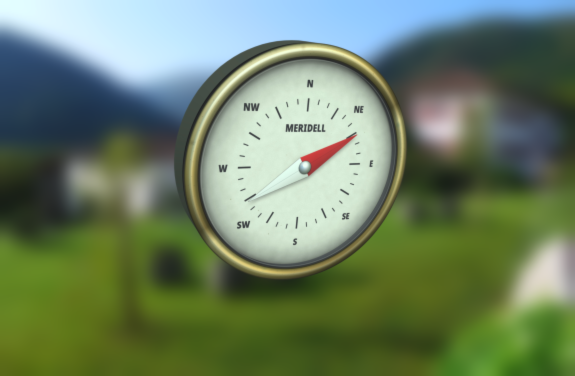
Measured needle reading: 60 °
